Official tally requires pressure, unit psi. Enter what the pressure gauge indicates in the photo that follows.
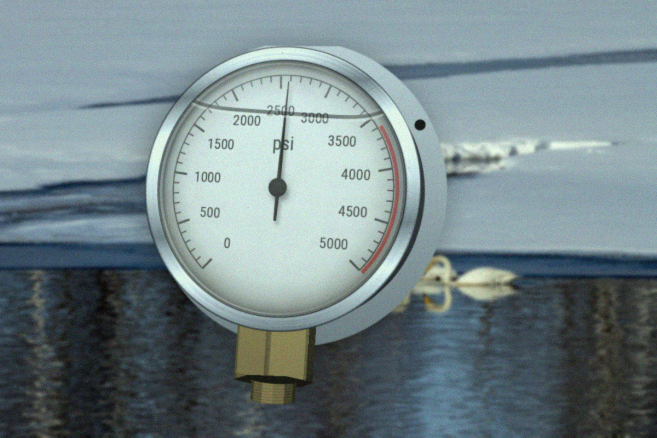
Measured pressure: 2600 psi
